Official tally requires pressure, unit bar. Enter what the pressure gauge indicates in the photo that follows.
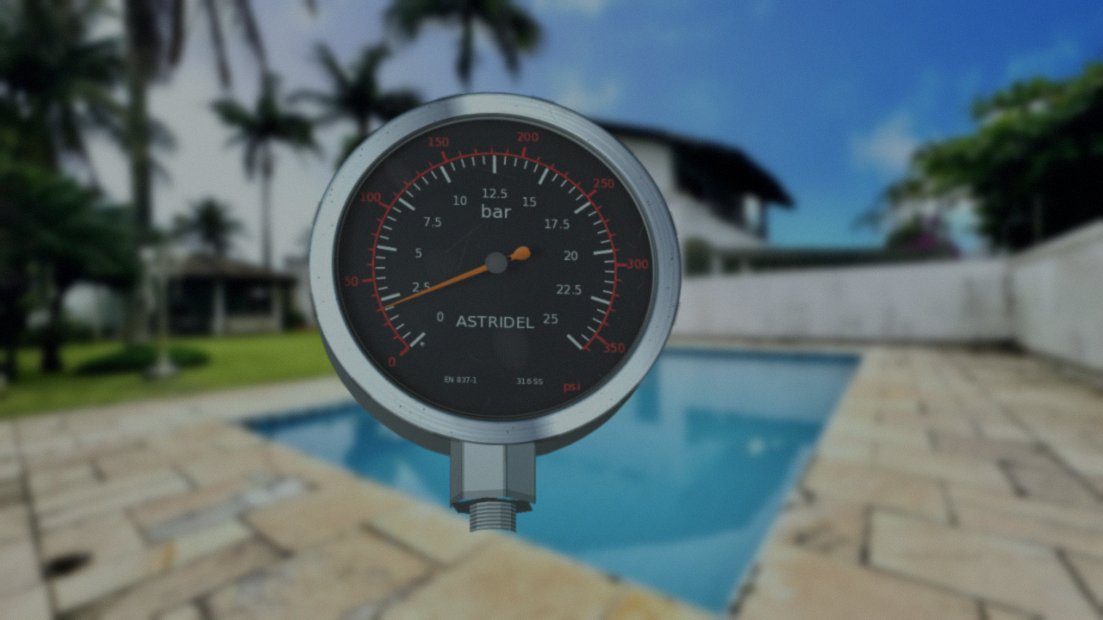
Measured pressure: 2 bar
